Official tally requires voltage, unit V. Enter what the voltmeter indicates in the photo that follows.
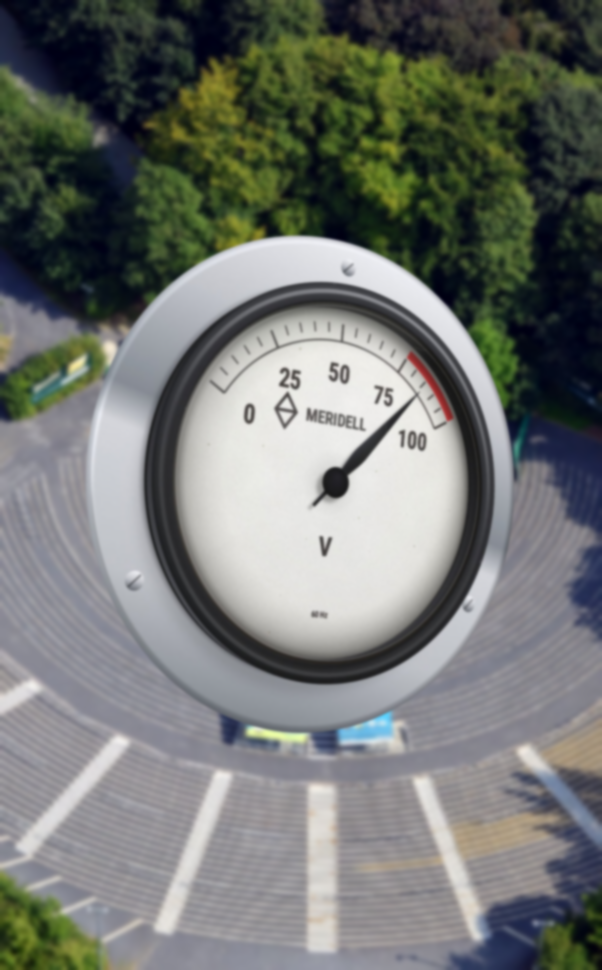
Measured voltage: 85 V
